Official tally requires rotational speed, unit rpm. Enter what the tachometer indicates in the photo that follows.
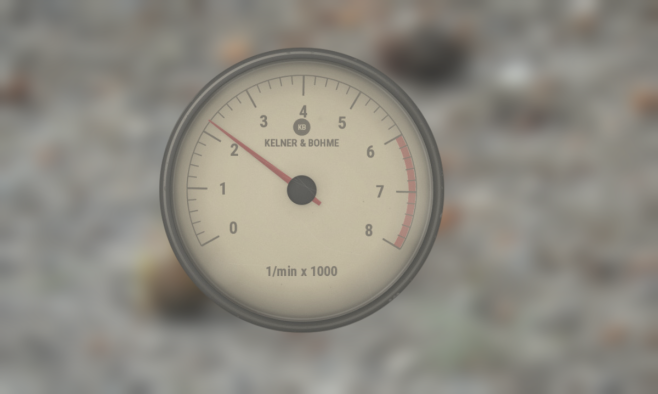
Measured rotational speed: 2200 rpm
